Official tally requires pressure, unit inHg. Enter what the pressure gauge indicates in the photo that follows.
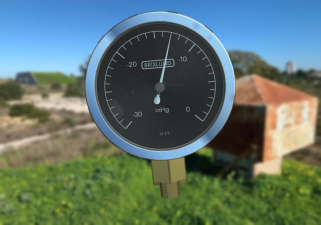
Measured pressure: -13 inHg
